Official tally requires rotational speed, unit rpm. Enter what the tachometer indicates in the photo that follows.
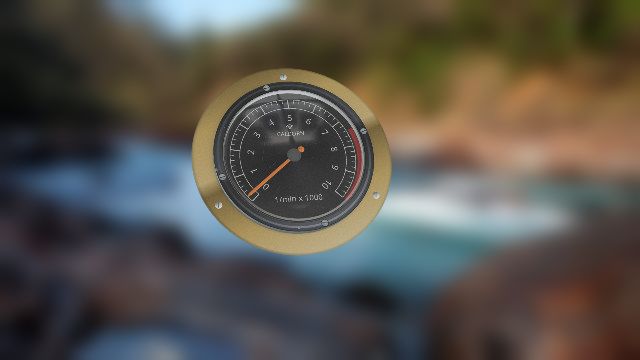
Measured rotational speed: 200 rpm
